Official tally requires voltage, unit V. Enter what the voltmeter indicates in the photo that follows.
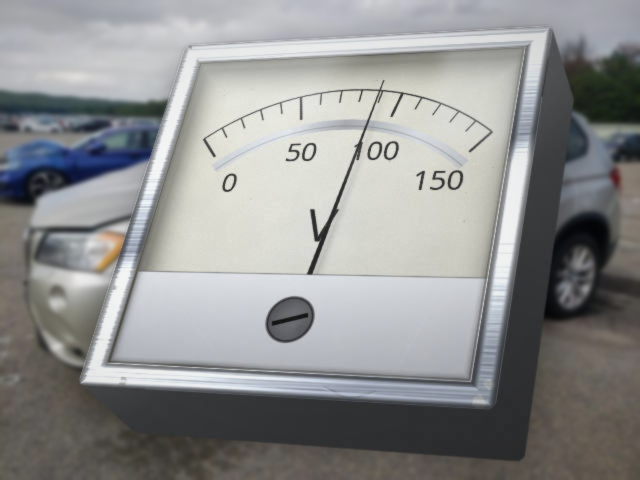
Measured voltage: 90 V
